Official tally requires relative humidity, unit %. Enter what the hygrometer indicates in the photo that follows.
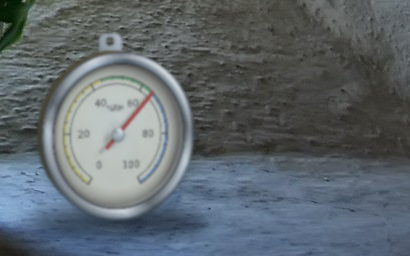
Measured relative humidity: 64 %
